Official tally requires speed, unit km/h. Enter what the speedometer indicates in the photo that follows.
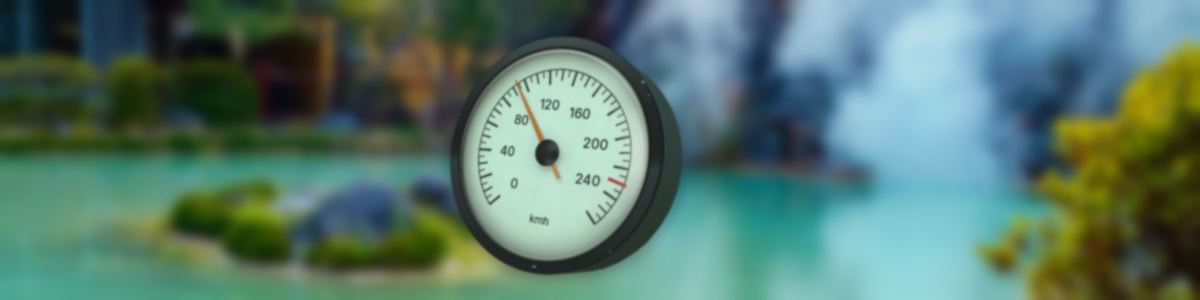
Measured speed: 95 km/h
